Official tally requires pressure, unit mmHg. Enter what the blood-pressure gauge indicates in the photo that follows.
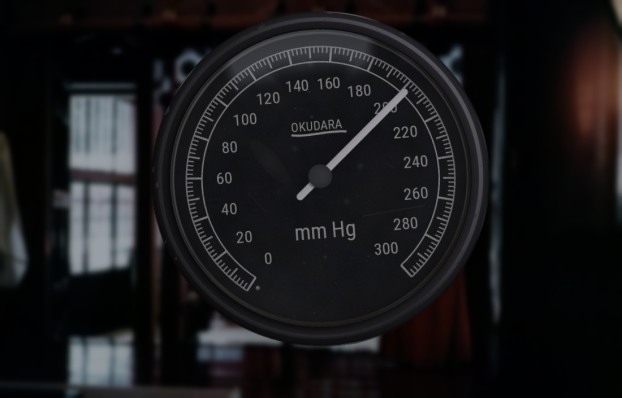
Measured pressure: 202 mmHg
